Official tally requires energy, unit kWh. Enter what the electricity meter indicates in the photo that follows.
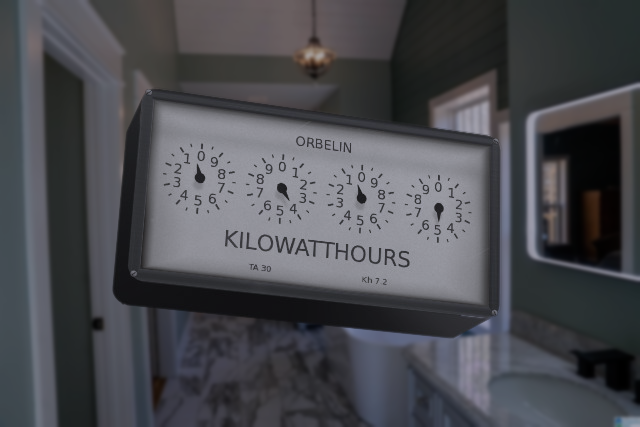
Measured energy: 405 kWh
